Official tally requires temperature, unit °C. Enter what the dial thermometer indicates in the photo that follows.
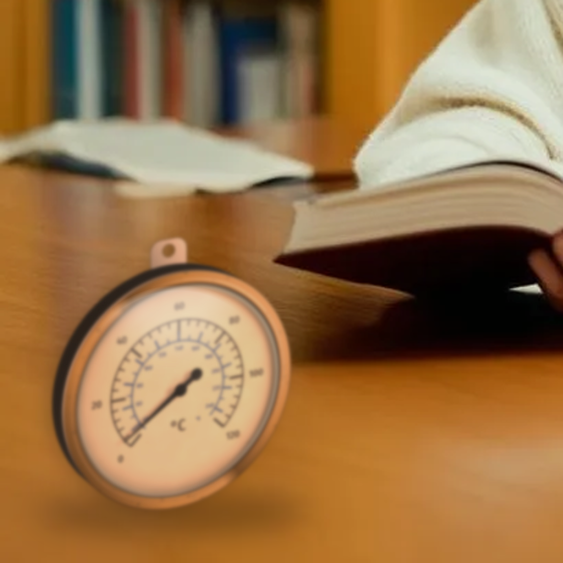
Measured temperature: 4 °C
